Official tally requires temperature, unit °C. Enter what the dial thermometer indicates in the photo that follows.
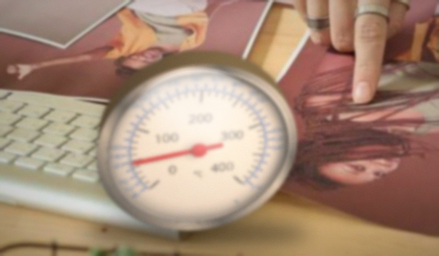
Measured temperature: 50 °C
